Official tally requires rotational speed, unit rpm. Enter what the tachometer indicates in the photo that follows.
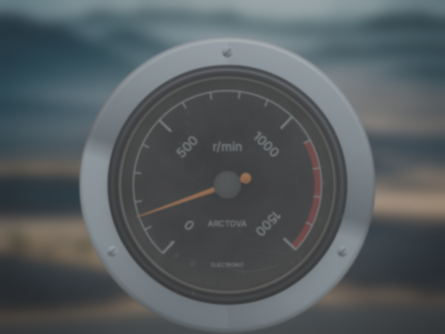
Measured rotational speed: 150 rpm
